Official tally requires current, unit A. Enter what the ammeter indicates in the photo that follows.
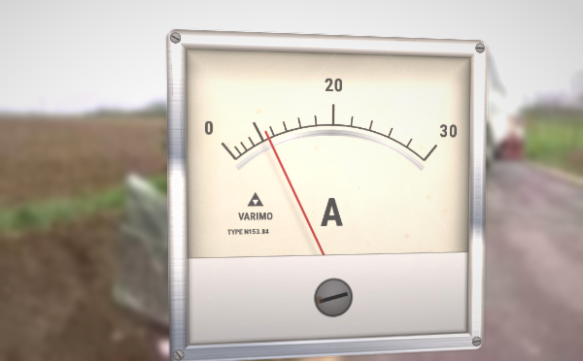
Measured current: 11 A
